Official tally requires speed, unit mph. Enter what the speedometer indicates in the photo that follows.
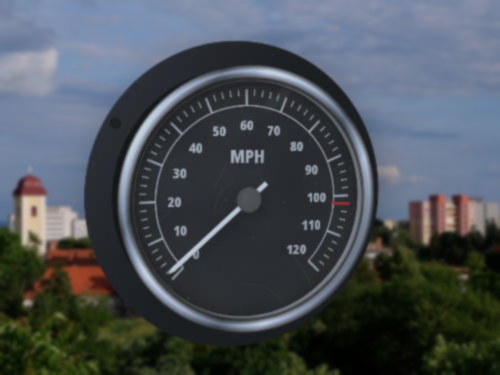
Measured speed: 2 mph
